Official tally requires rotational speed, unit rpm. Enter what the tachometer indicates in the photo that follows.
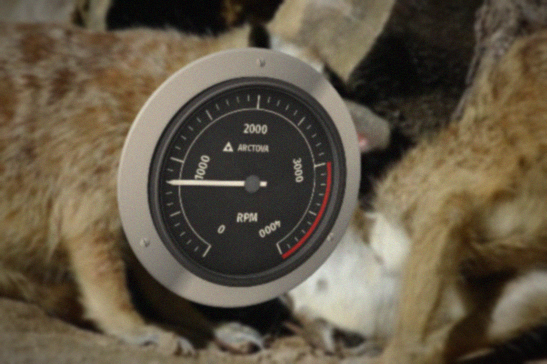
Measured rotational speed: 800 rpm
